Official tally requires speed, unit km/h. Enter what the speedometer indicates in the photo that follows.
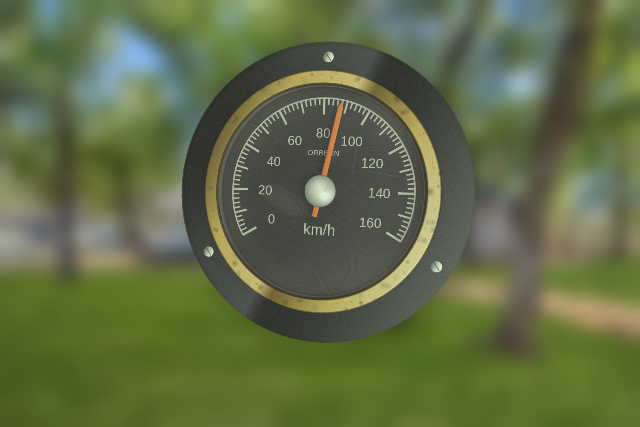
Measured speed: 88 km/h
